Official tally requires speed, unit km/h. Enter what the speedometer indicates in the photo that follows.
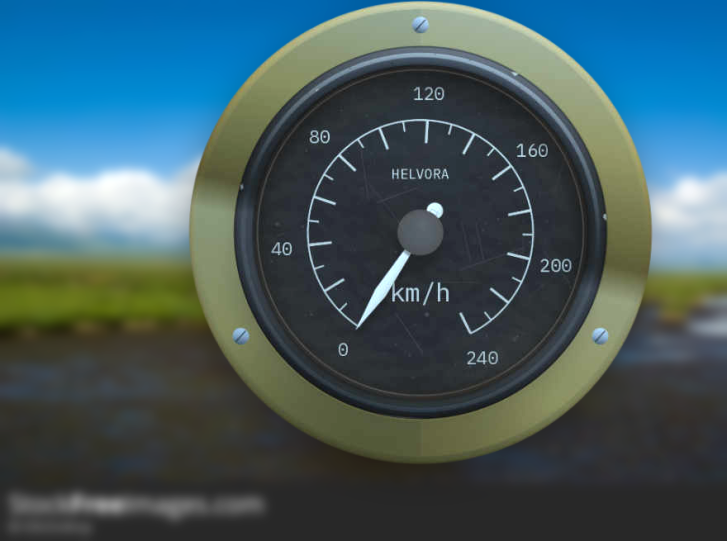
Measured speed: 0 km/h
